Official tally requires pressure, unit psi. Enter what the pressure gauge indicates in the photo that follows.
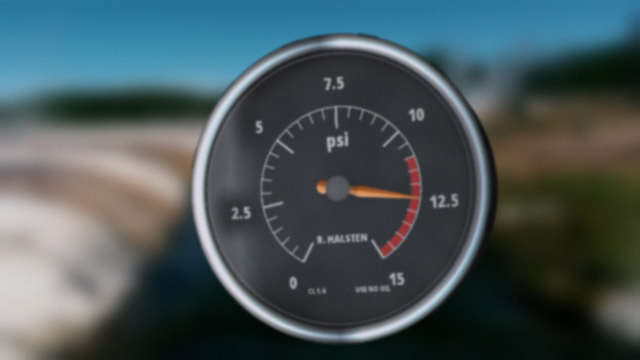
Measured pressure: 12.5 psi
